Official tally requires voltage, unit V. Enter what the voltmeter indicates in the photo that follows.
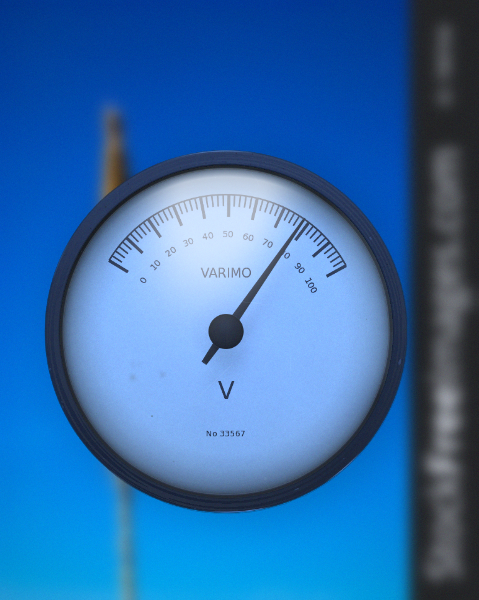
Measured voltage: 78 V
